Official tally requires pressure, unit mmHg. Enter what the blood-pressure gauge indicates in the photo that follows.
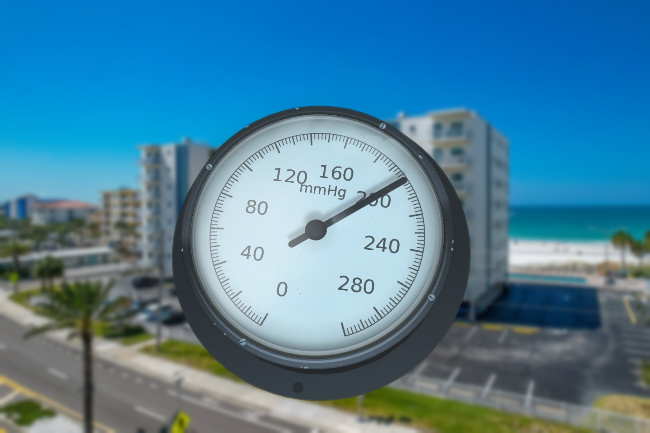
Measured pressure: 200 mmHg
